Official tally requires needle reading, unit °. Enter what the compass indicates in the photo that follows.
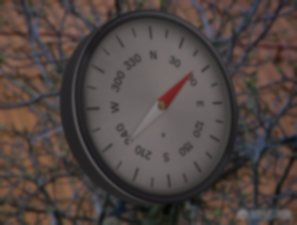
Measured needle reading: 52.5 °
